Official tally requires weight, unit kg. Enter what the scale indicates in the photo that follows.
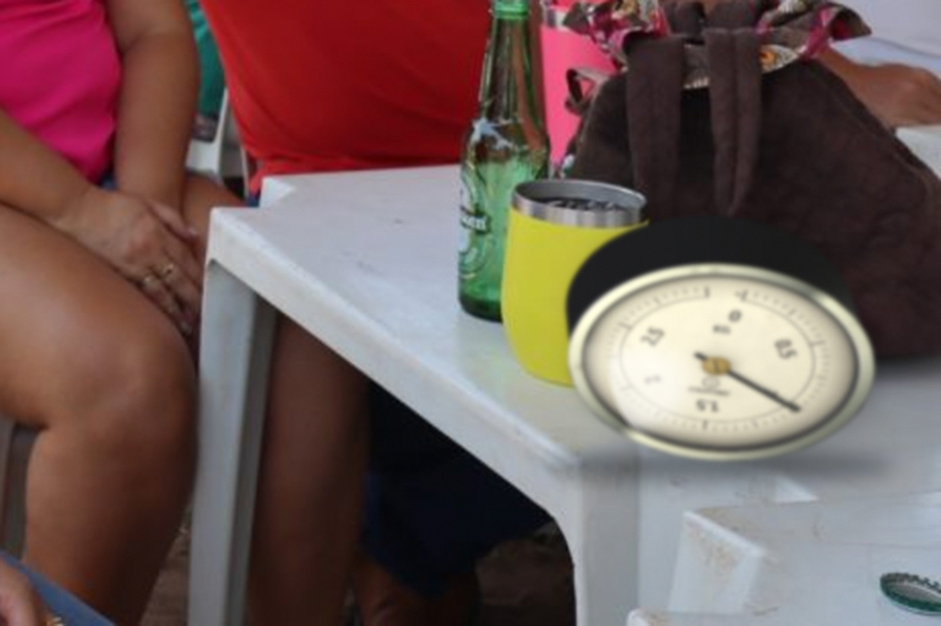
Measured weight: 1 kg
